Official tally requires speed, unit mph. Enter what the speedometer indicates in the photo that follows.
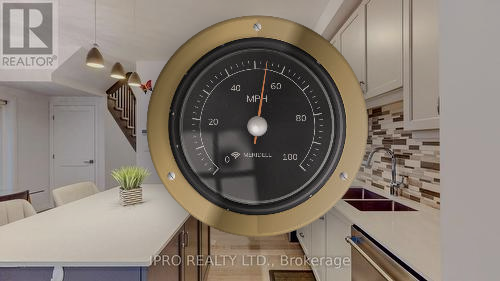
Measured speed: 54 mph
